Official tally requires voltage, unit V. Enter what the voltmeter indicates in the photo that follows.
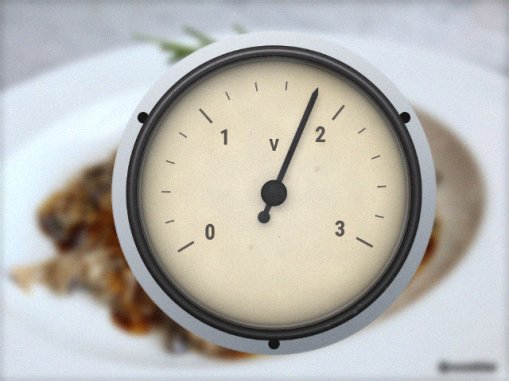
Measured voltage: 1.8 V
